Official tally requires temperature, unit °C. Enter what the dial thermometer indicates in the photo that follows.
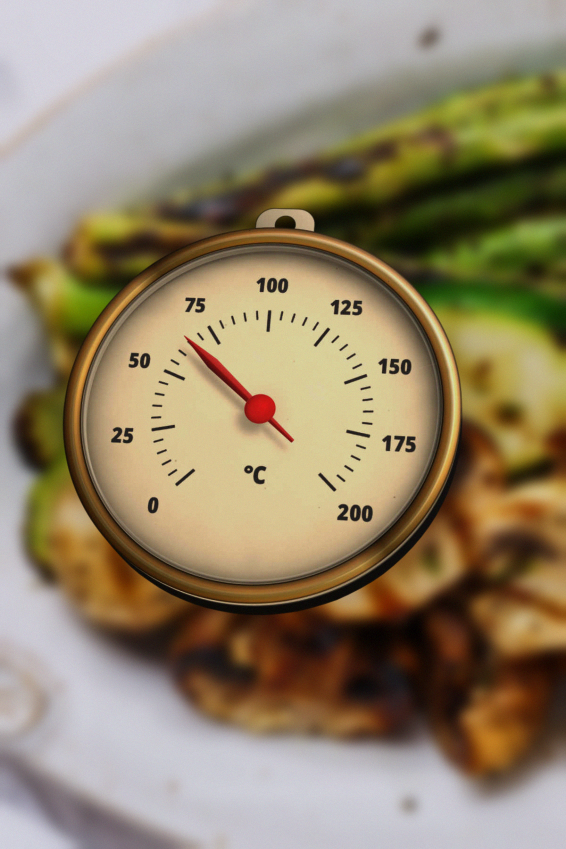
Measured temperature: 65 °C
